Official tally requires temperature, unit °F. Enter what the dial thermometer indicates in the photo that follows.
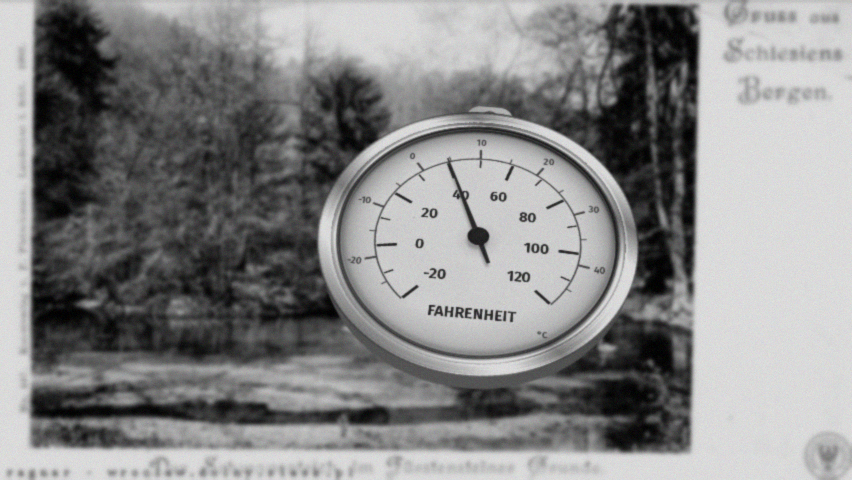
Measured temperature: 40 °F
